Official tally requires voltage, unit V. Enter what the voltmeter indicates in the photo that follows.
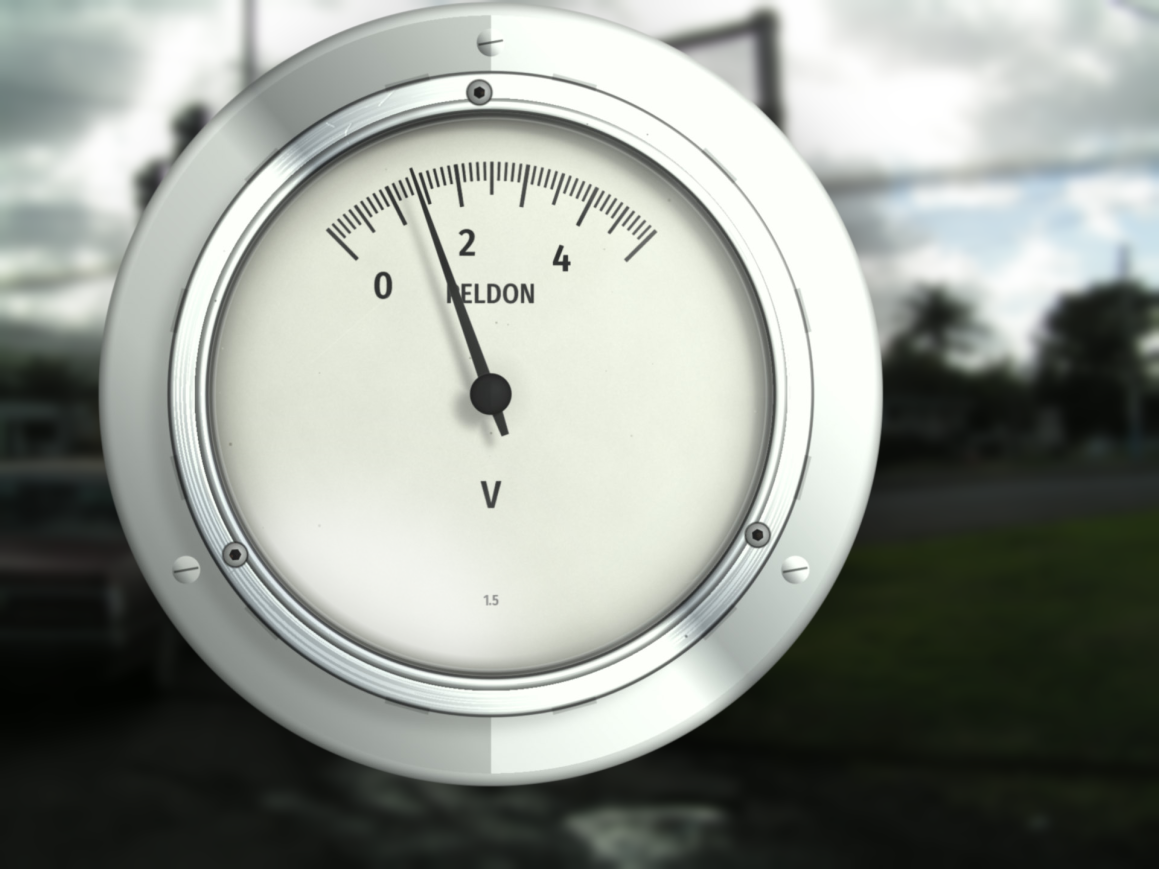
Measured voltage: 1.4 V
